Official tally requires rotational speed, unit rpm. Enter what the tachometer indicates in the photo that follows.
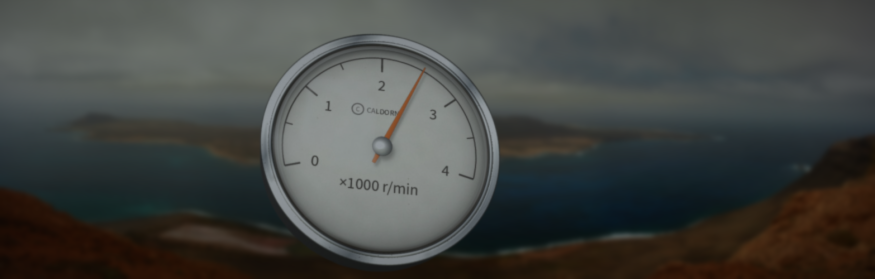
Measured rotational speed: 2500 rpm
